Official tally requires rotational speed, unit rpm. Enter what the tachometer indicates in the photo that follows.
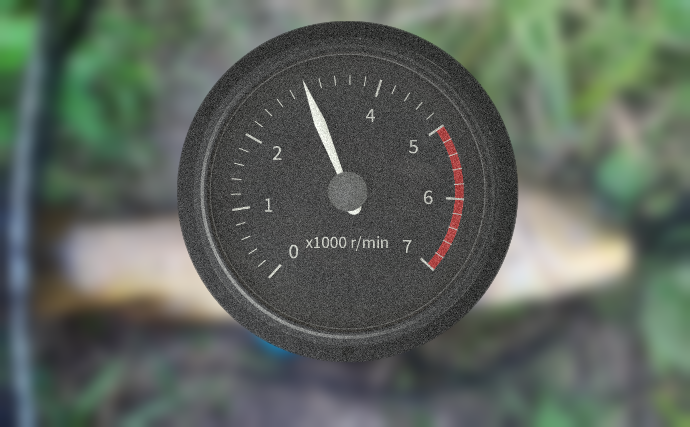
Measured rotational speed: 3000 rpm
